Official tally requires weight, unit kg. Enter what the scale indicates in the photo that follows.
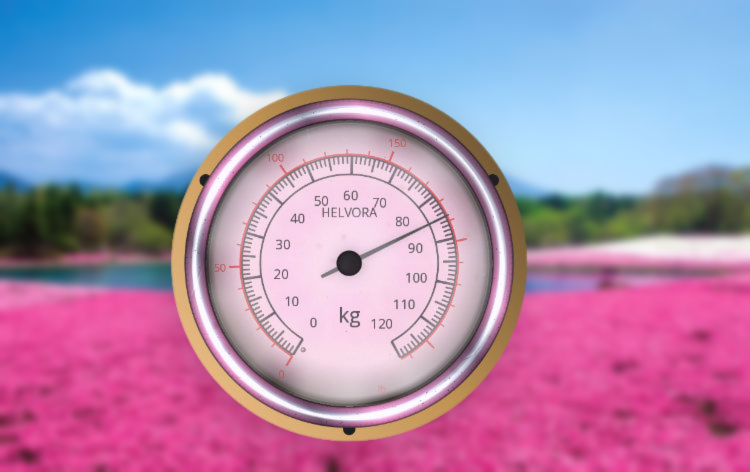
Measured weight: 85 kg
